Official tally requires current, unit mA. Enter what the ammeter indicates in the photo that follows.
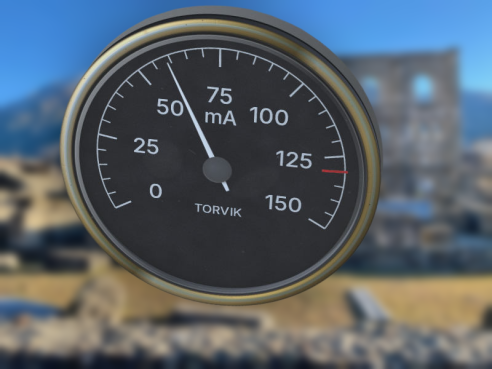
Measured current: 60 mA
